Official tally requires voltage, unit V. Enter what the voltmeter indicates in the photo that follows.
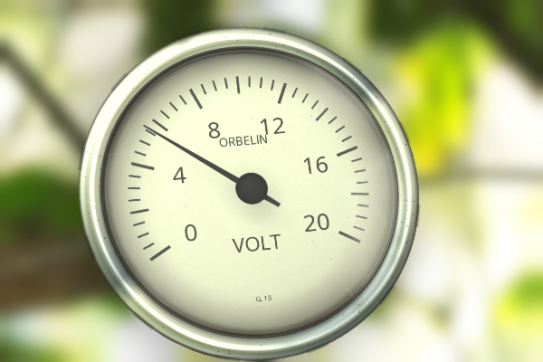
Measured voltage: 5.5 V
